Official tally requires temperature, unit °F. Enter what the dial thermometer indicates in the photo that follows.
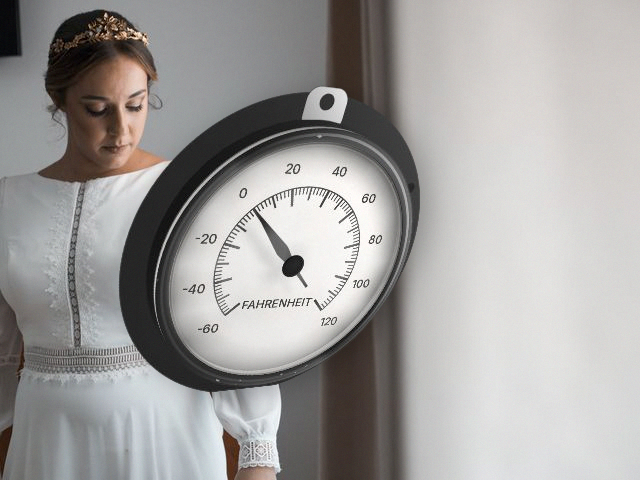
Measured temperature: 0 °F
